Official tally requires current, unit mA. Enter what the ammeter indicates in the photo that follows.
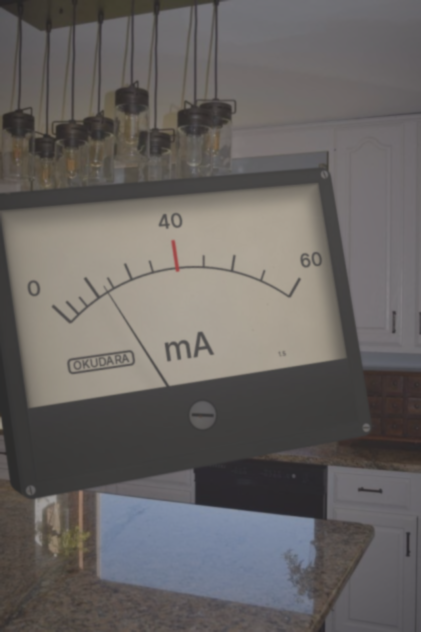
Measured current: 22.5 mA
